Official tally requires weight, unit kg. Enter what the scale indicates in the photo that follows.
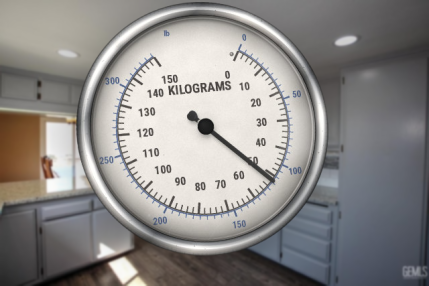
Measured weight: 52 kg
